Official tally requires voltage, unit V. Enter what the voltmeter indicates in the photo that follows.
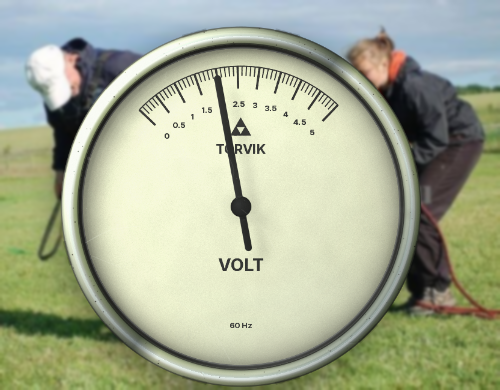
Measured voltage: 2 V
